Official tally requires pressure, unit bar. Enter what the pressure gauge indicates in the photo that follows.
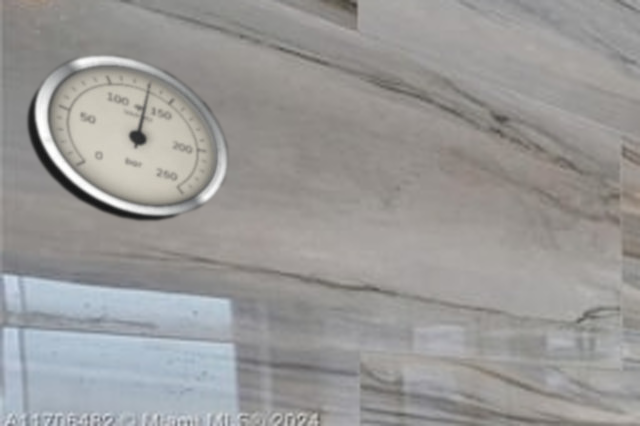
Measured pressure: 130 bar
